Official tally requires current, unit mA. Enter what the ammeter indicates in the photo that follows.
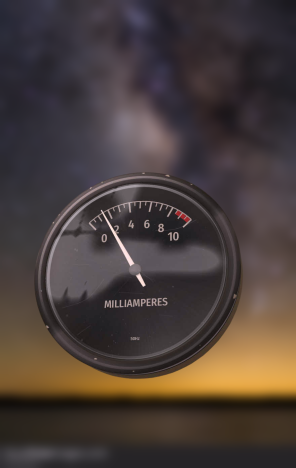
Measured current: 1.5 mA
